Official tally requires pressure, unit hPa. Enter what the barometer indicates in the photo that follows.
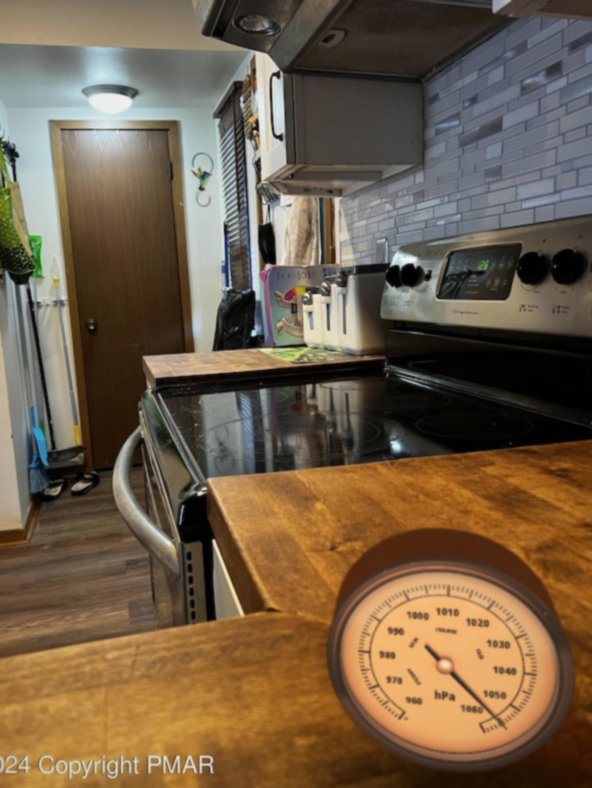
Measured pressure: 1055 hPa
